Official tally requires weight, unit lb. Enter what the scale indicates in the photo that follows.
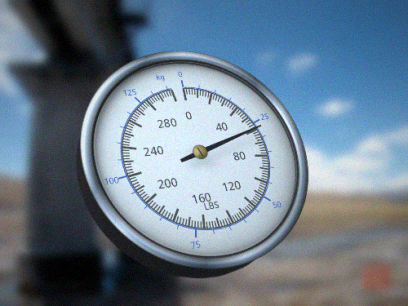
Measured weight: 60 lb
